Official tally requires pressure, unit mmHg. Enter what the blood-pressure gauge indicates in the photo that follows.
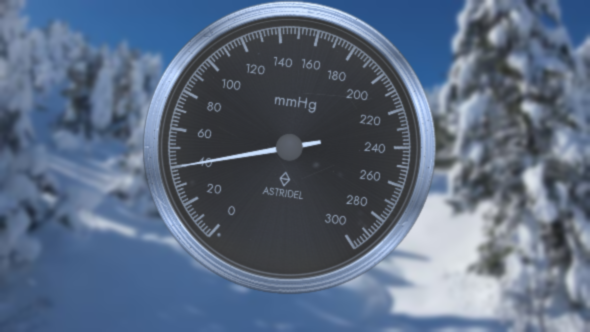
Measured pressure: 40 mmHg
